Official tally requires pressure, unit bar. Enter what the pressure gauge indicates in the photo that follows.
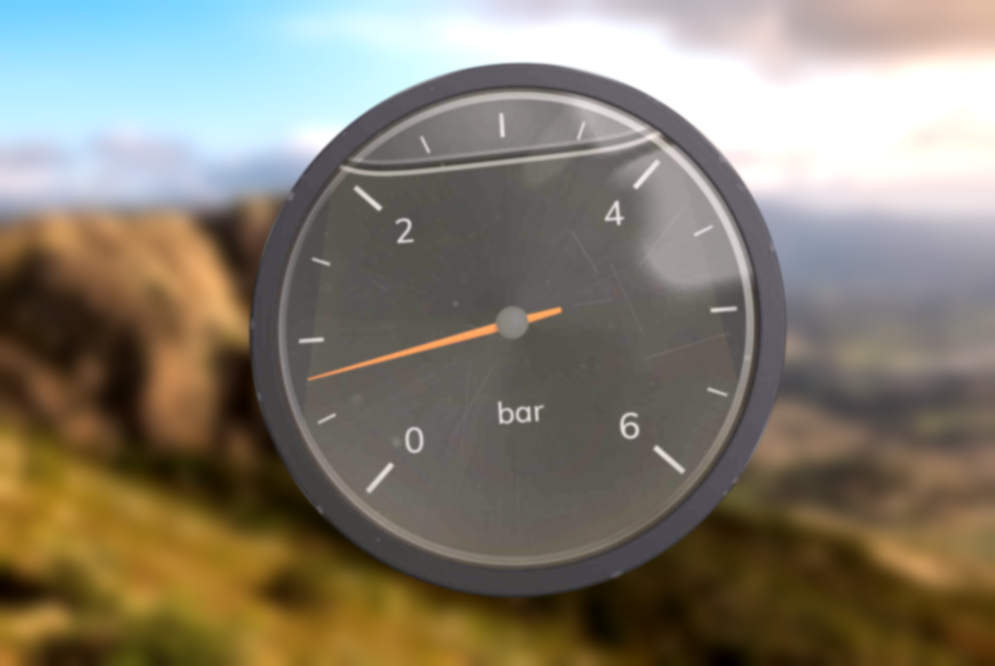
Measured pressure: 0.75 bar
